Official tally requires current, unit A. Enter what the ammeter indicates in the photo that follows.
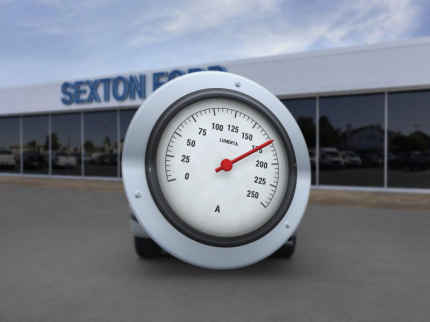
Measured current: 175 A
